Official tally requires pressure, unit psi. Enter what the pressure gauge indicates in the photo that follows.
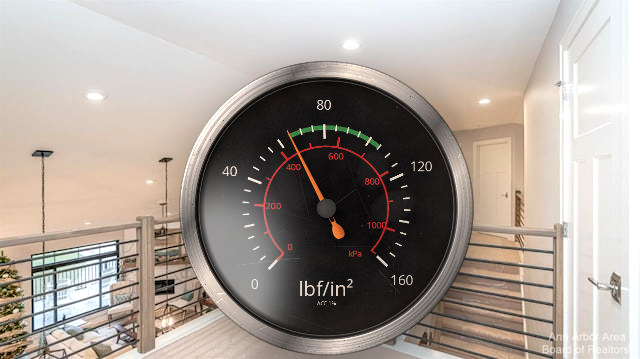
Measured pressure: 65 psi
